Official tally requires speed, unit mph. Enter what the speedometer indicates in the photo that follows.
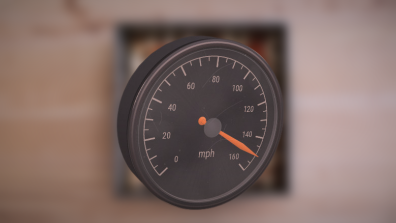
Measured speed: 150 mph
